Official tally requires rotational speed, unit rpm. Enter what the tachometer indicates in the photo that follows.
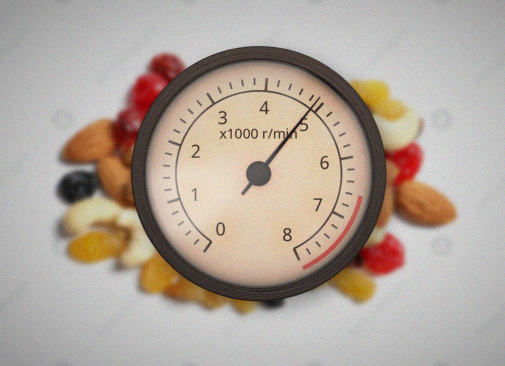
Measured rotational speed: 4900 rpm
